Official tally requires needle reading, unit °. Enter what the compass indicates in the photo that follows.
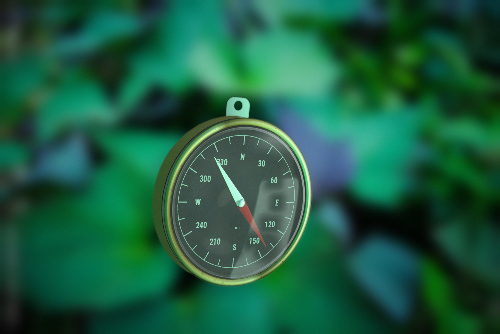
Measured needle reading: 142.5 °
